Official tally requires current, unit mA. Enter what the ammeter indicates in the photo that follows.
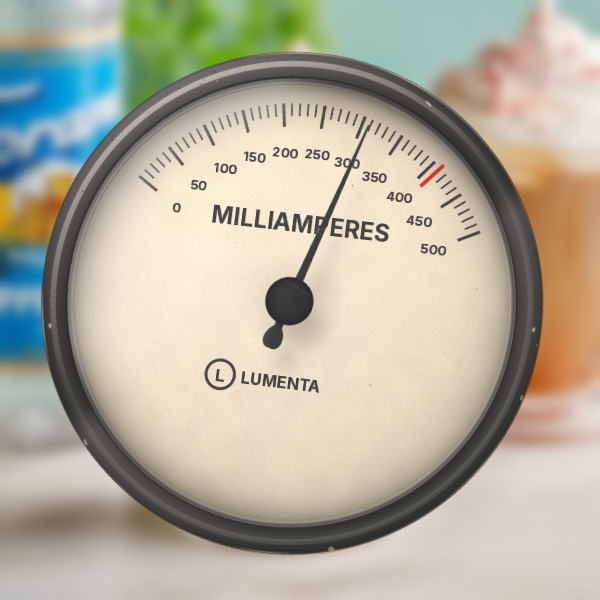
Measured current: 310 mA
